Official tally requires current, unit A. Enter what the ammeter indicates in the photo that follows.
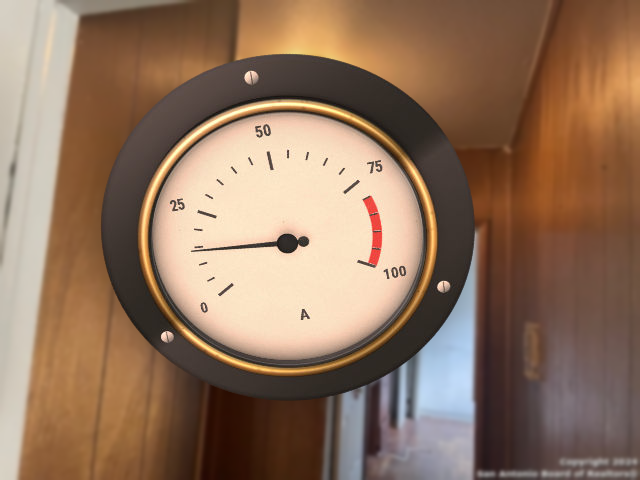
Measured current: 15 A
